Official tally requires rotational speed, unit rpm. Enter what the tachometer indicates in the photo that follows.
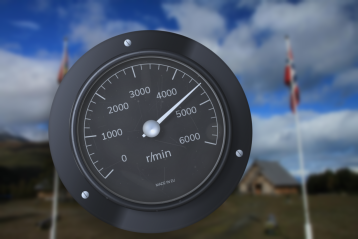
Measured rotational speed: 4600 rpm
